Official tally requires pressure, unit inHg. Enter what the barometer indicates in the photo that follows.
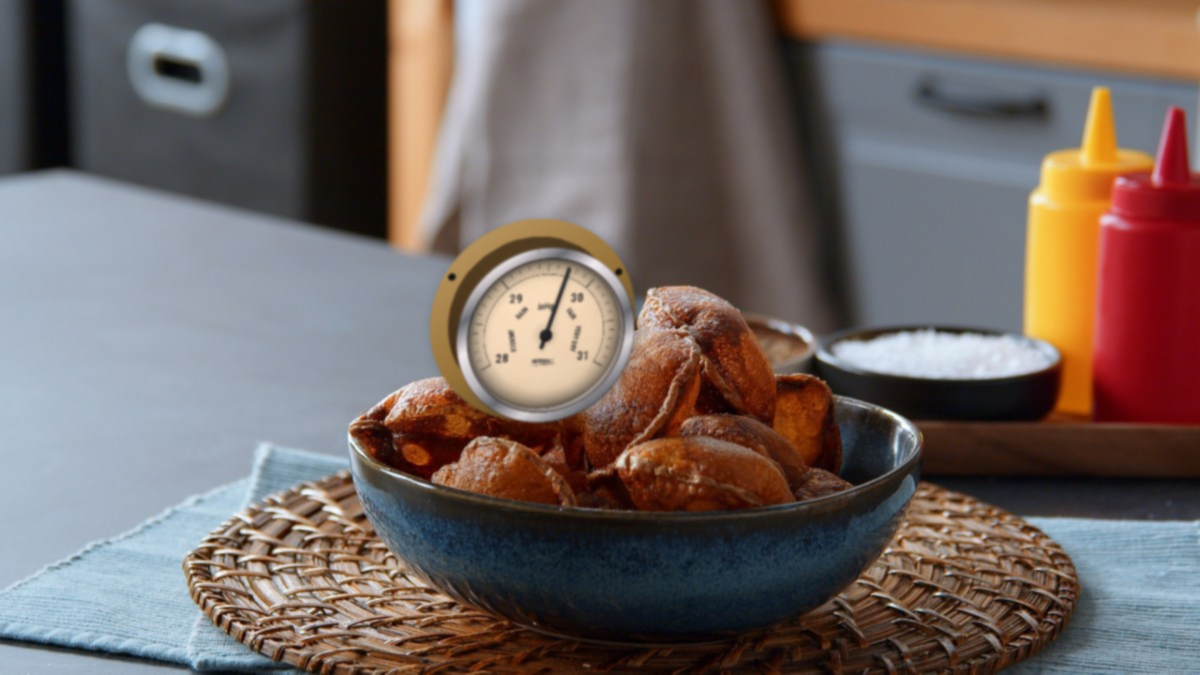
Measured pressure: 29.7 inHg
